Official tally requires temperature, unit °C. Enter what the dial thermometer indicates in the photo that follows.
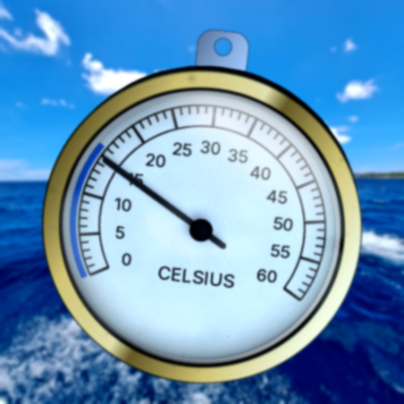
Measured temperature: 15 °C
